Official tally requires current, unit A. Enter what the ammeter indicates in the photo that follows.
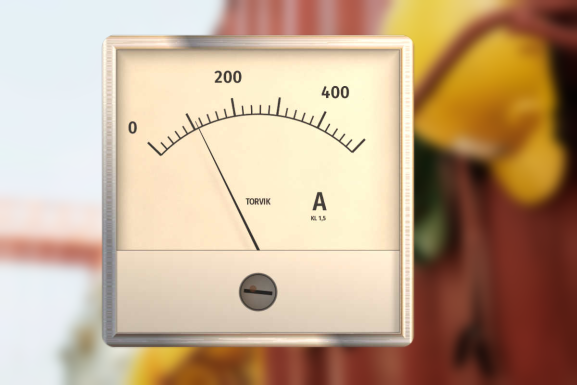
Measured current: 110 A
